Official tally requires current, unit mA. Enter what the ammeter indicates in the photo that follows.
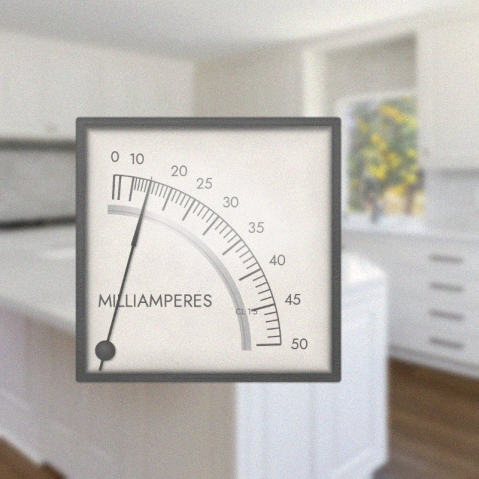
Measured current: 15 mA
